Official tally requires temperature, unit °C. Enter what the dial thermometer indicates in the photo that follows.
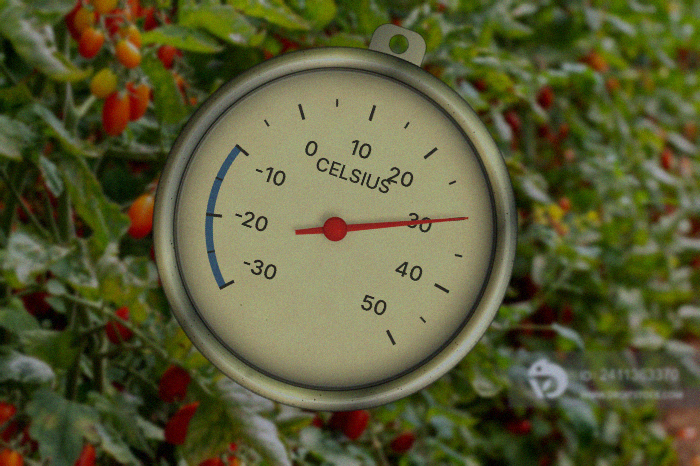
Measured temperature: 30 °C
